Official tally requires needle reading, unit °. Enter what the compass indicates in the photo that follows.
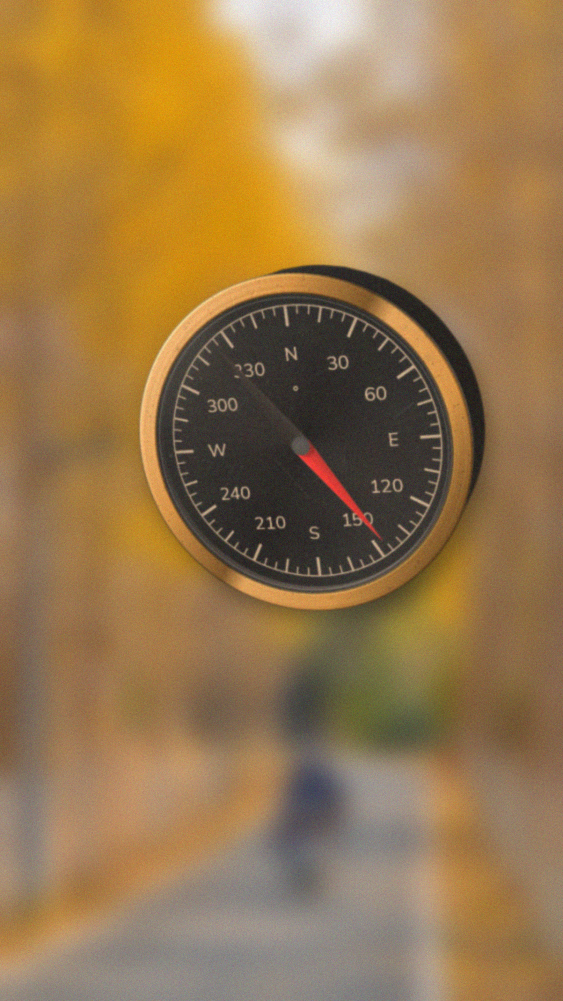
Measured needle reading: 145 °
